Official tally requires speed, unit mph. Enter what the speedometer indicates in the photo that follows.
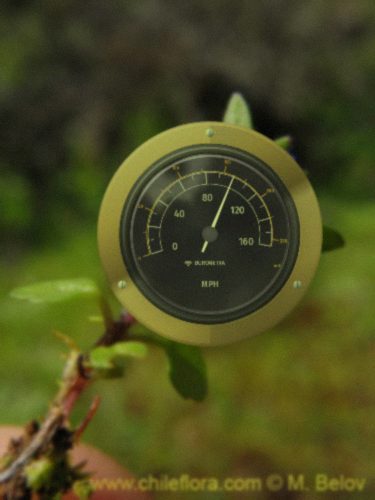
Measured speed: 100 mph
